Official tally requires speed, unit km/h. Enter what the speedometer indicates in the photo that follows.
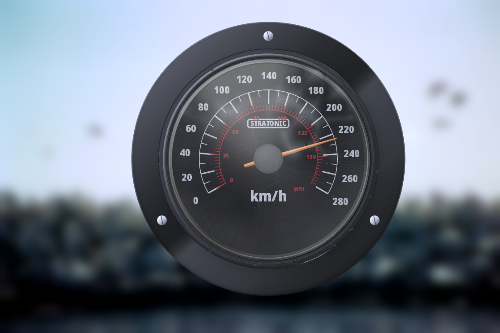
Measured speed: 225 km/h
